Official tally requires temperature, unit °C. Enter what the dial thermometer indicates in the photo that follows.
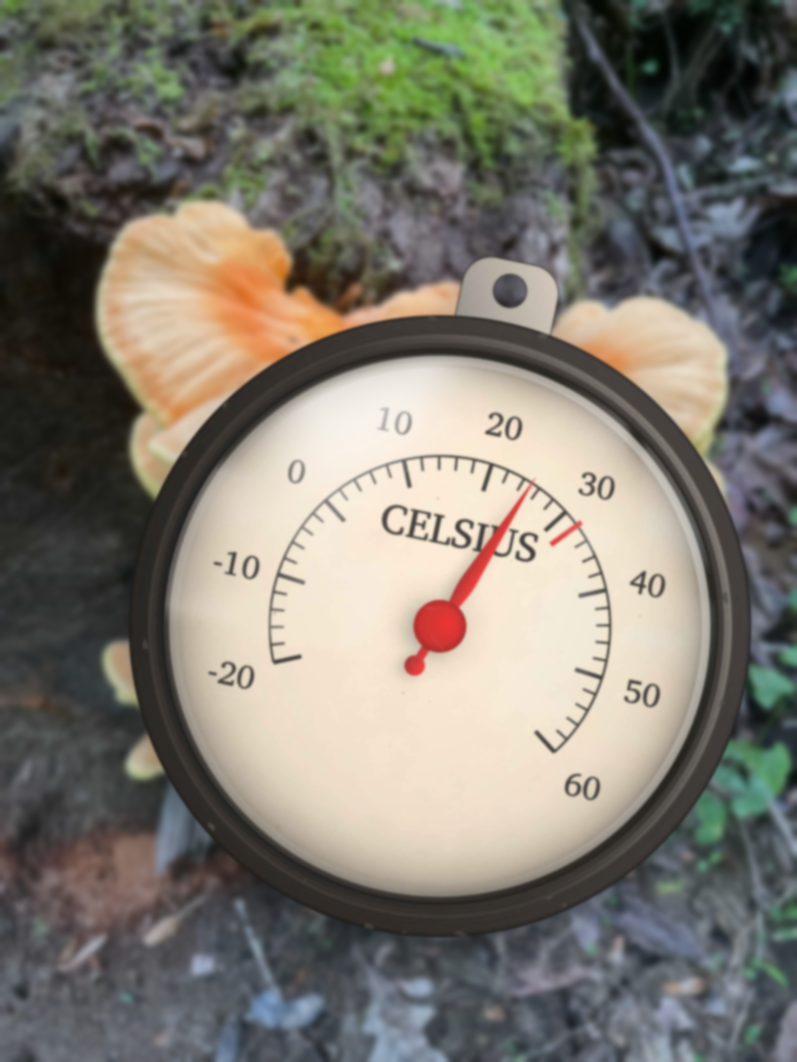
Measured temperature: 25 °C
